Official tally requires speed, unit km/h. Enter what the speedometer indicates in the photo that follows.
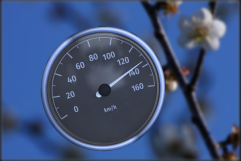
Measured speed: 135 km/h
